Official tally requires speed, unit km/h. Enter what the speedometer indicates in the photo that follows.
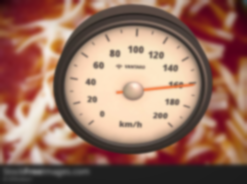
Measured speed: 160 km/h
